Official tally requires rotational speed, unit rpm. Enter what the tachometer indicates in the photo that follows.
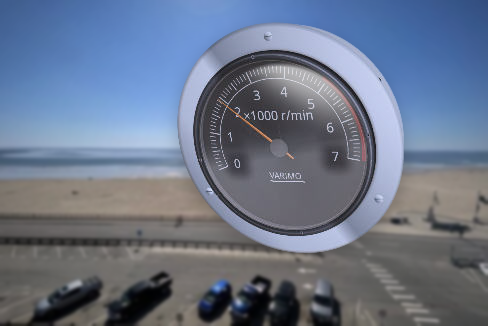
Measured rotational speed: 2000 rpm
